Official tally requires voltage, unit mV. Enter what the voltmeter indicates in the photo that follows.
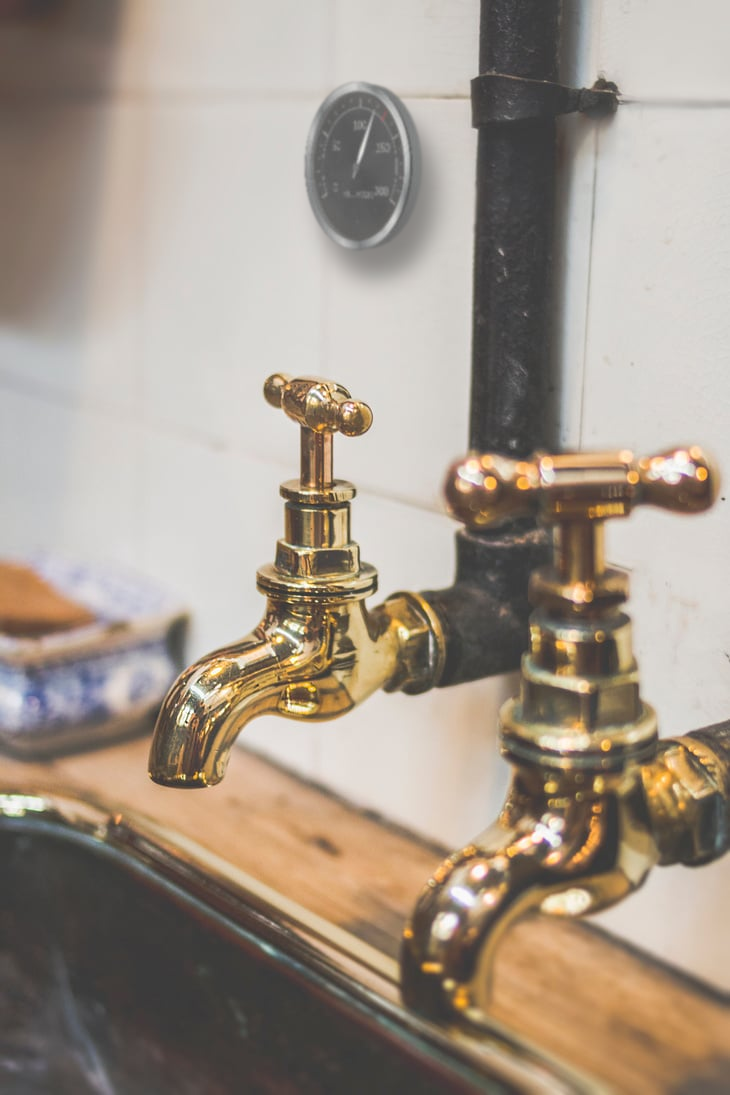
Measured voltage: 120 mV
